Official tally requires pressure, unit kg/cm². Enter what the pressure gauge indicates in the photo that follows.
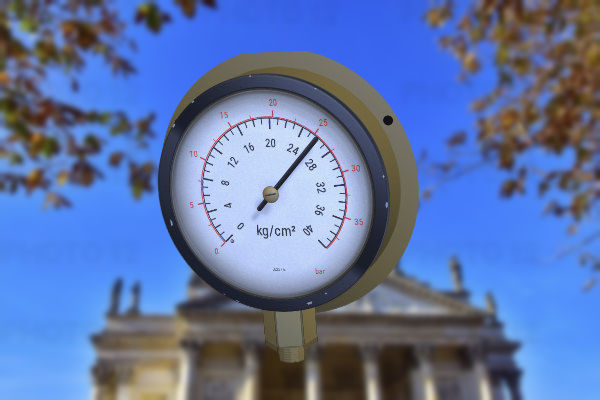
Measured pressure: 26 kg/cm²
